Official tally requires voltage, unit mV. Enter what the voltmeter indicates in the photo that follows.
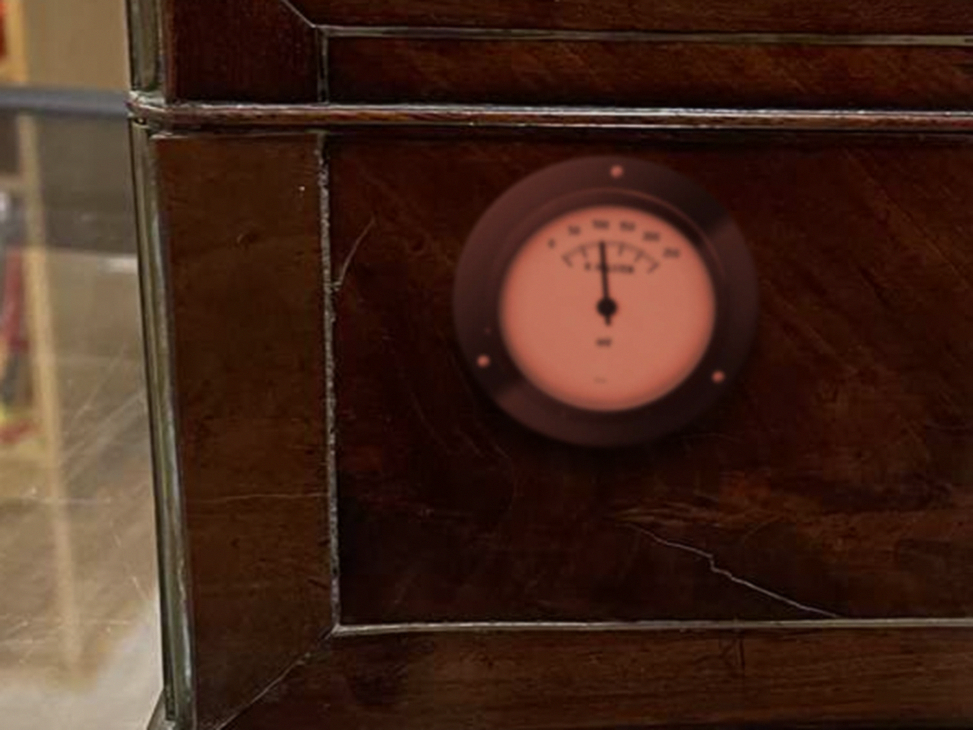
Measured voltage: 100 mV
